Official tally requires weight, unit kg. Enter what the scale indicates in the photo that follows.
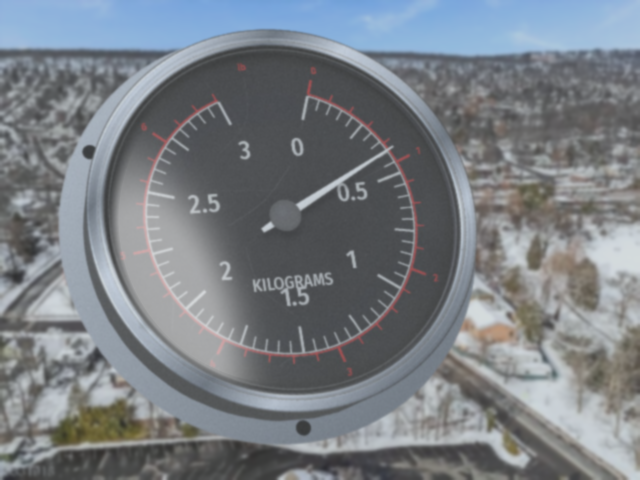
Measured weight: 0.4 kg
